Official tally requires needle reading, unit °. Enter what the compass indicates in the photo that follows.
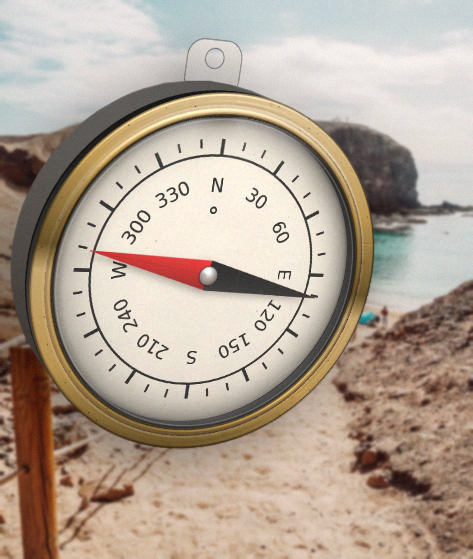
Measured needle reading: 280 °
